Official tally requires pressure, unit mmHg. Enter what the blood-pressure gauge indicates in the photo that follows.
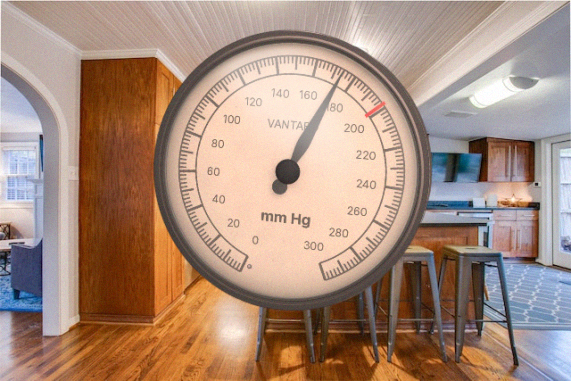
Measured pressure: 174 mmHg
